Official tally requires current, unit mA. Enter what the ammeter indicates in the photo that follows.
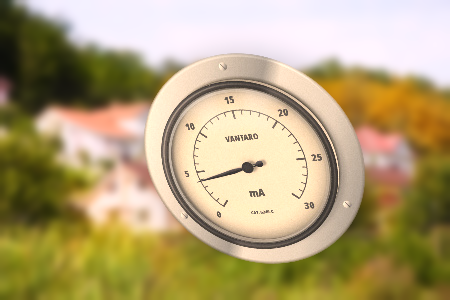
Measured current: 4 mA
